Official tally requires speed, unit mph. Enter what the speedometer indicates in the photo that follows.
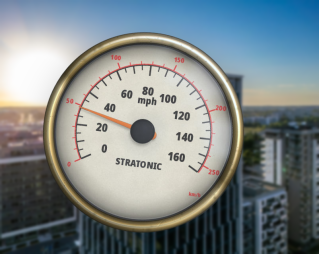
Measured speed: 30 mph
